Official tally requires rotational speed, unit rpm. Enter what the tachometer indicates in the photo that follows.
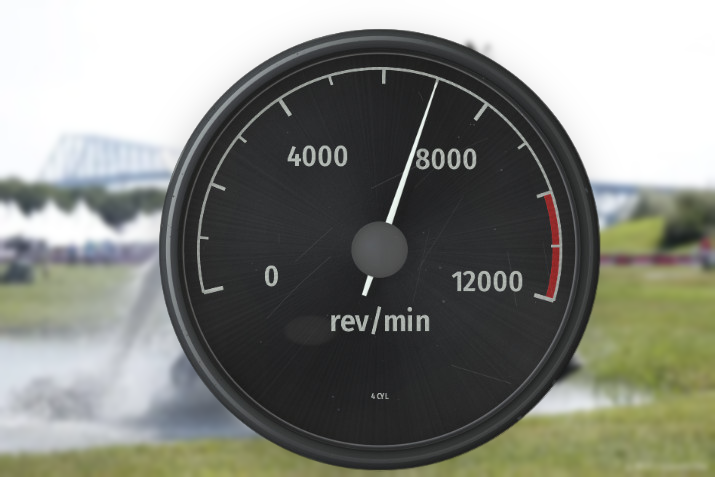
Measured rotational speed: 7000 rpm
